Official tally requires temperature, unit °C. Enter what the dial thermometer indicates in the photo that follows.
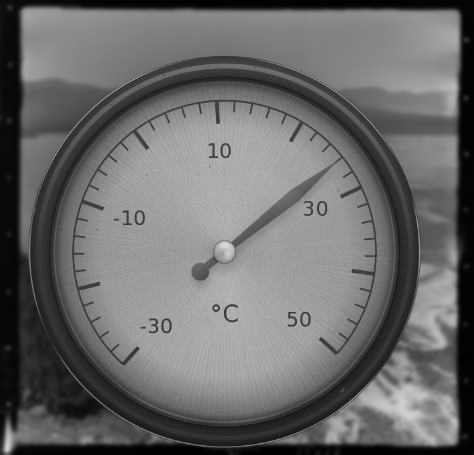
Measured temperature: 26 °C
